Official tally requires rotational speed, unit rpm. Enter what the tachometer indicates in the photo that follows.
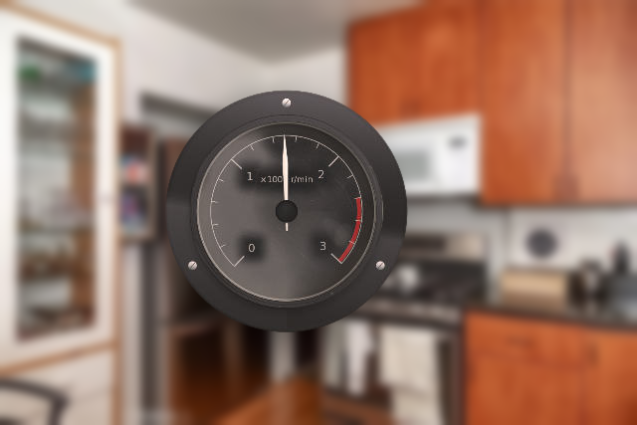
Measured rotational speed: 1500 rpm
